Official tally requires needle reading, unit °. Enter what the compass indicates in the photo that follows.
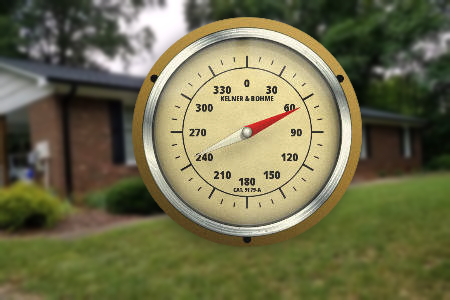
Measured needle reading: 65 °
